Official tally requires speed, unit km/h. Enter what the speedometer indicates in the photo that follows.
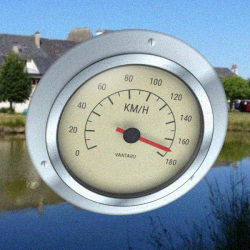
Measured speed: 170 km/h
